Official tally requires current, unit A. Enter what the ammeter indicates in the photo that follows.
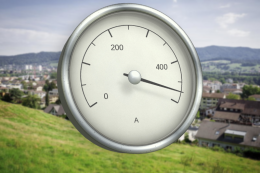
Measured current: 475 A
